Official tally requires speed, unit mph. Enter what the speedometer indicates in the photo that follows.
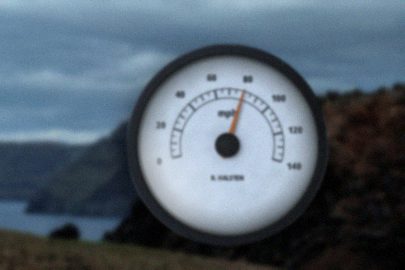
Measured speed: 80 mph
